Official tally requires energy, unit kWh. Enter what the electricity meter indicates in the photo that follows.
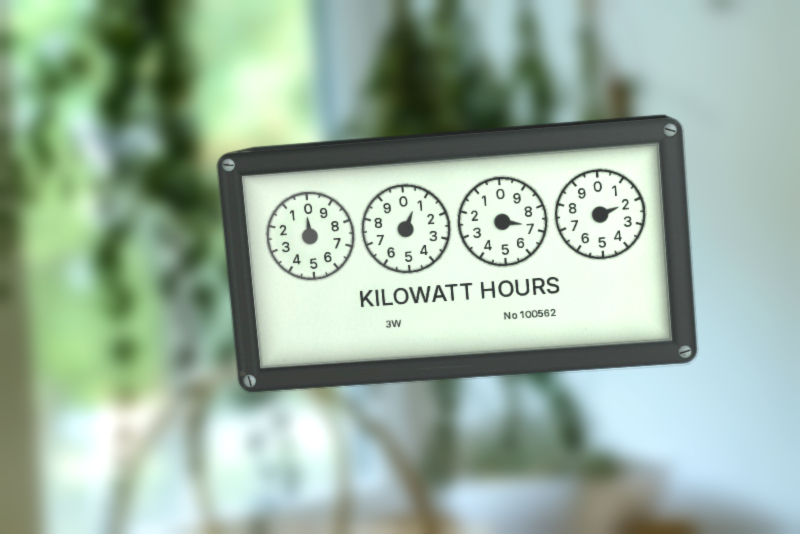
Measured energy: 72 kWh
